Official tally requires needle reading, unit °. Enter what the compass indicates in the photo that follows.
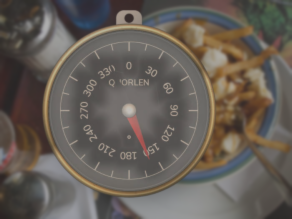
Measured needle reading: 157.5 °
